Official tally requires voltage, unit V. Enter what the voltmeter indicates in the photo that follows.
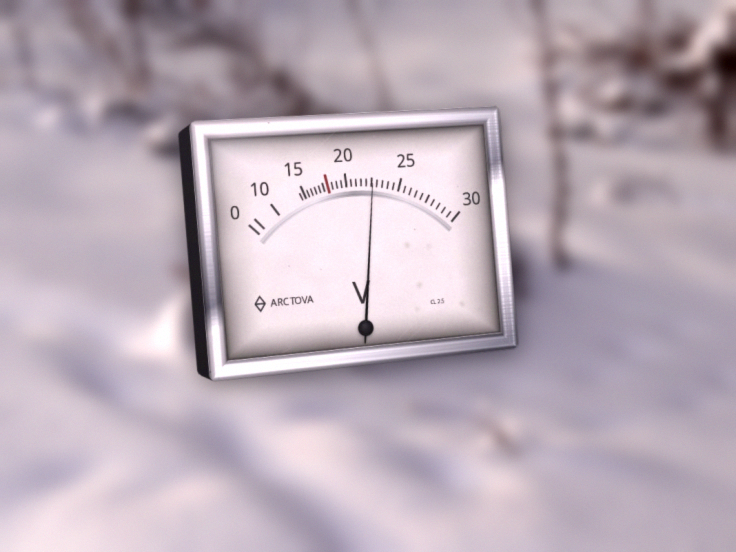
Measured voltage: 22.5 V
